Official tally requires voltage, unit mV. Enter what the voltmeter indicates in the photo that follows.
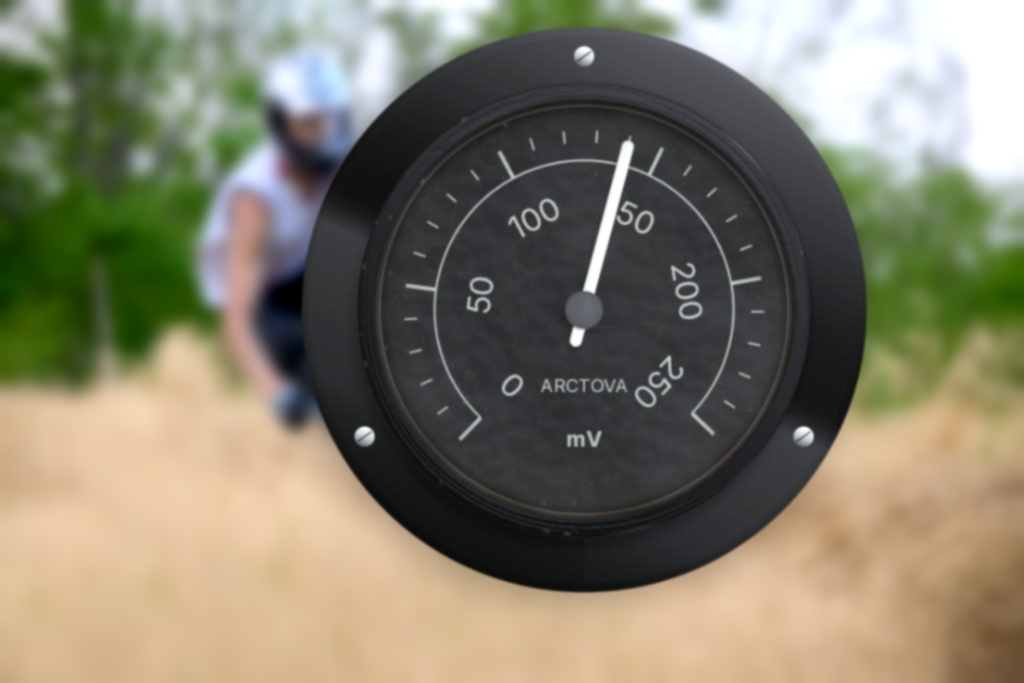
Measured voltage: 140 mV
